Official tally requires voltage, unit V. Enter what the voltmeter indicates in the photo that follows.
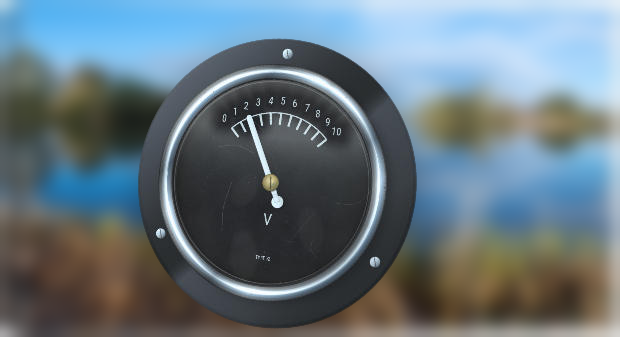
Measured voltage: 2 V
